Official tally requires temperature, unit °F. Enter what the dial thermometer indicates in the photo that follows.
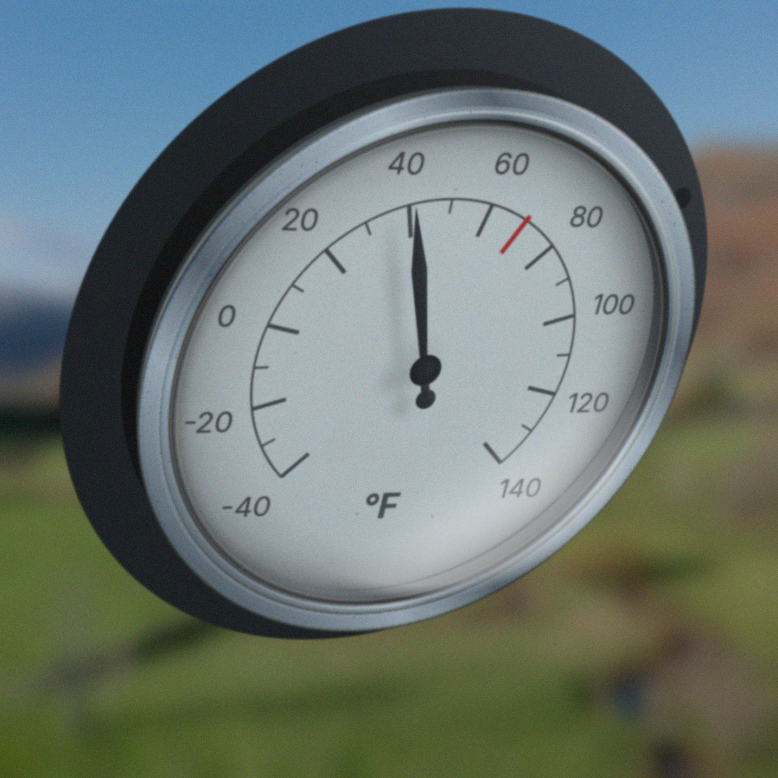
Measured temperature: 40 °F
